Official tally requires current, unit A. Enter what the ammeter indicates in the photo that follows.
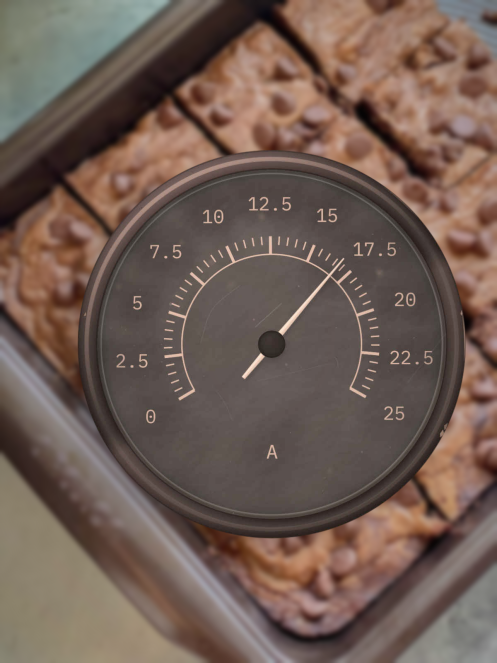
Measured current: 16.75 A
